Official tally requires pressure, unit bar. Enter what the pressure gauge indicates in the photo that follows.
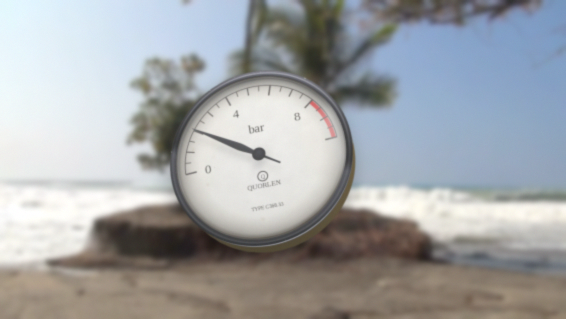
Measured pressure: 2 bar
